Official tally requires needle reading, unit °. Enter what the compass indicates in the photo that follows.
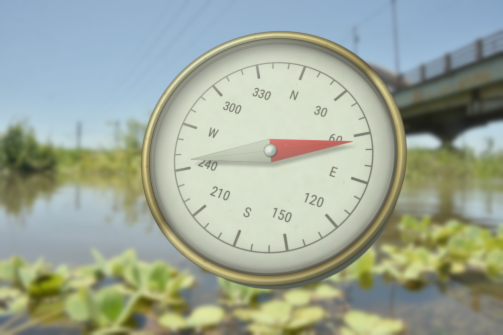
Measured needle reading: 65 °
